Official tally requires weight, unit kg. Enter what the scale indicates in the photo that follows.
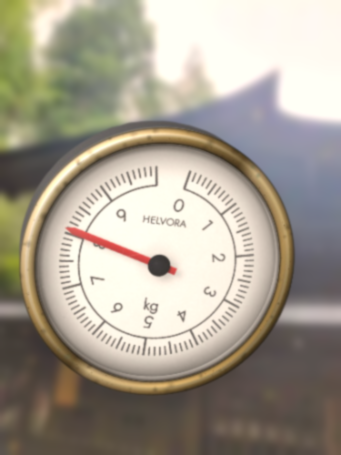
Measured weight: 8.1 kg
